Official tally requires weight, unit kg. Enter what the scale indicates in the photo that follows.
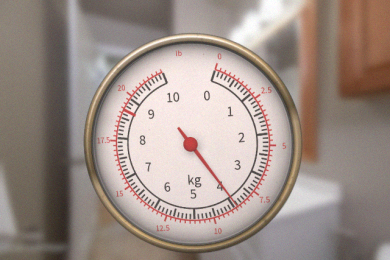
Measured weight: 3.9 kg
